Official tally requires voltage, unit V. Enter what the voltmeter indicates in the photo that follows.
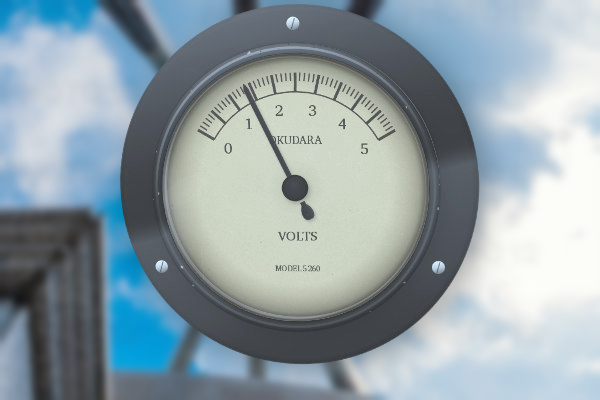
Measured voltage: 1.4 V
